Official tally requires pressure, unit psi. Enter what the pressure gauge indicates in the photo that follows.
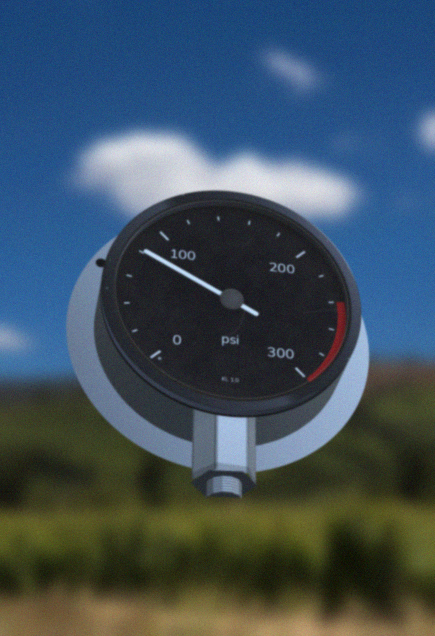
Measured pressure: 80 psi
